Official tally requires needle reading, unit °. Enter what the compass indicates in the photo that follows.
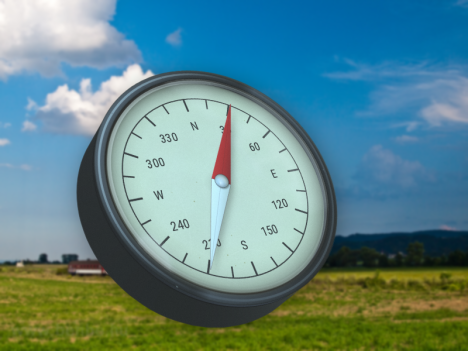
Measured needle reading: 30 °
